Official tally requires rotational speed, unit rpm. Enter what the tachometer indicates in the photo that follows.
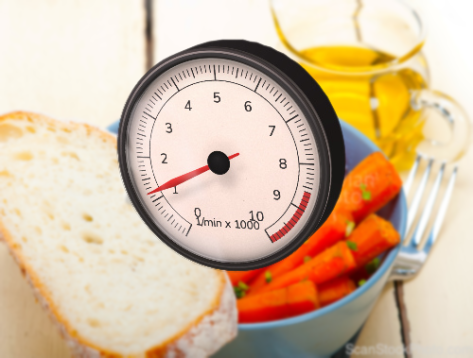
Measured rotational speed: 1200 rpm
